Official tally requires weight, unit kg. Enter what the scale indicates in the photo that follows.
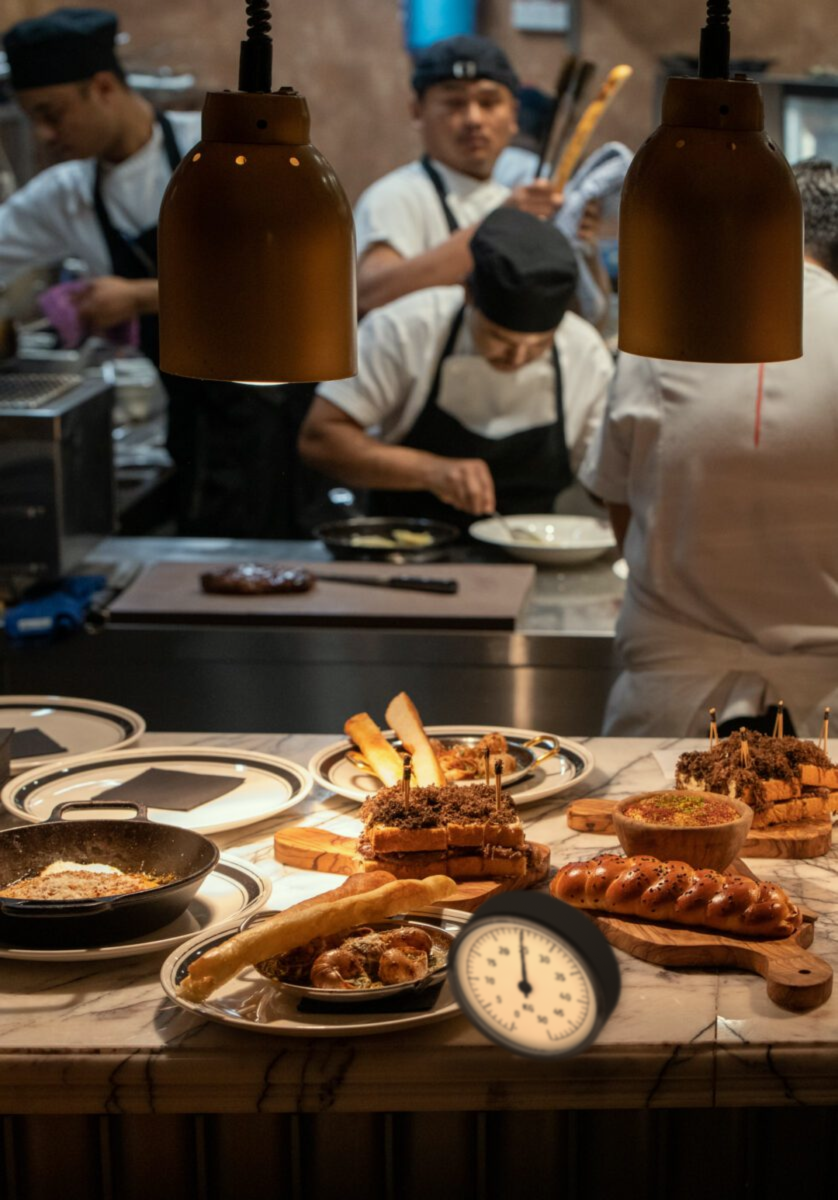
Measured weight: 25 kg
